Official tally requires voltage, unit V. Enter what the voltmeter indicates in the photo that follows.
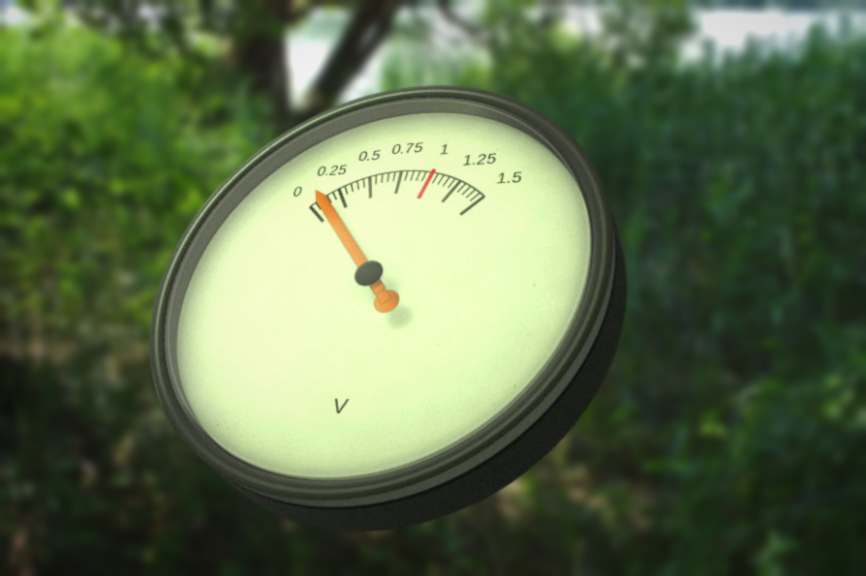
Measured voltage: 0.1 V
